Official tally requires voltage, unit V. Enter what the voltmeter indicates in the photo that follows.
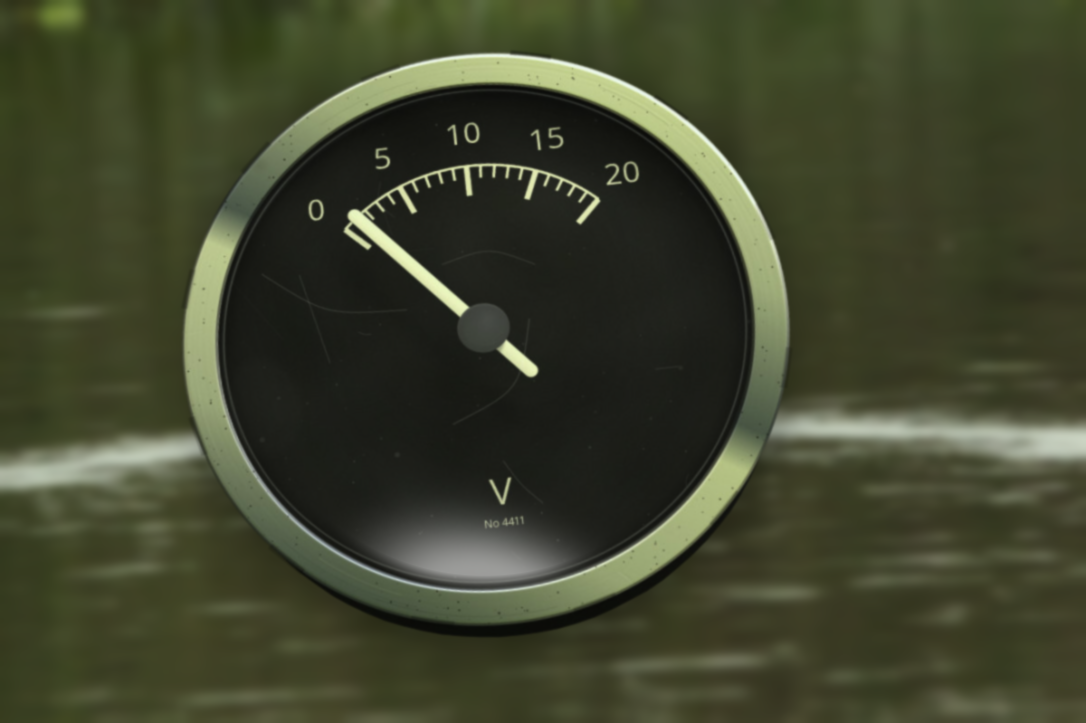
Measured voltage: 1 V
